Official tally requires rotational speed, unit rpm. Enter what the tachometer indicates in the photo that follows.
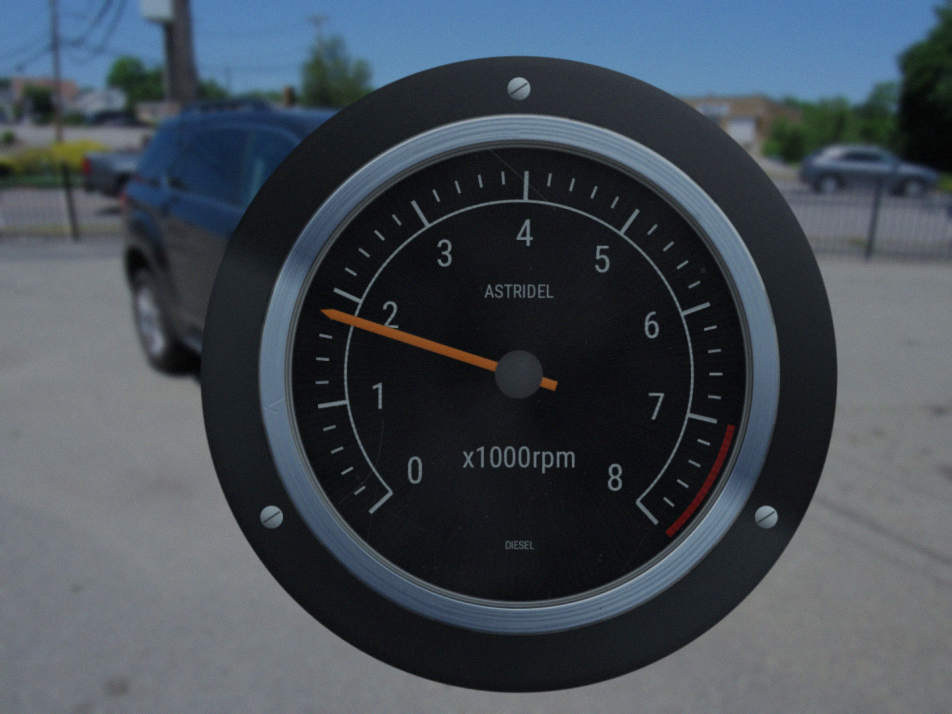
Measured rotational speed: 1800 rpm
